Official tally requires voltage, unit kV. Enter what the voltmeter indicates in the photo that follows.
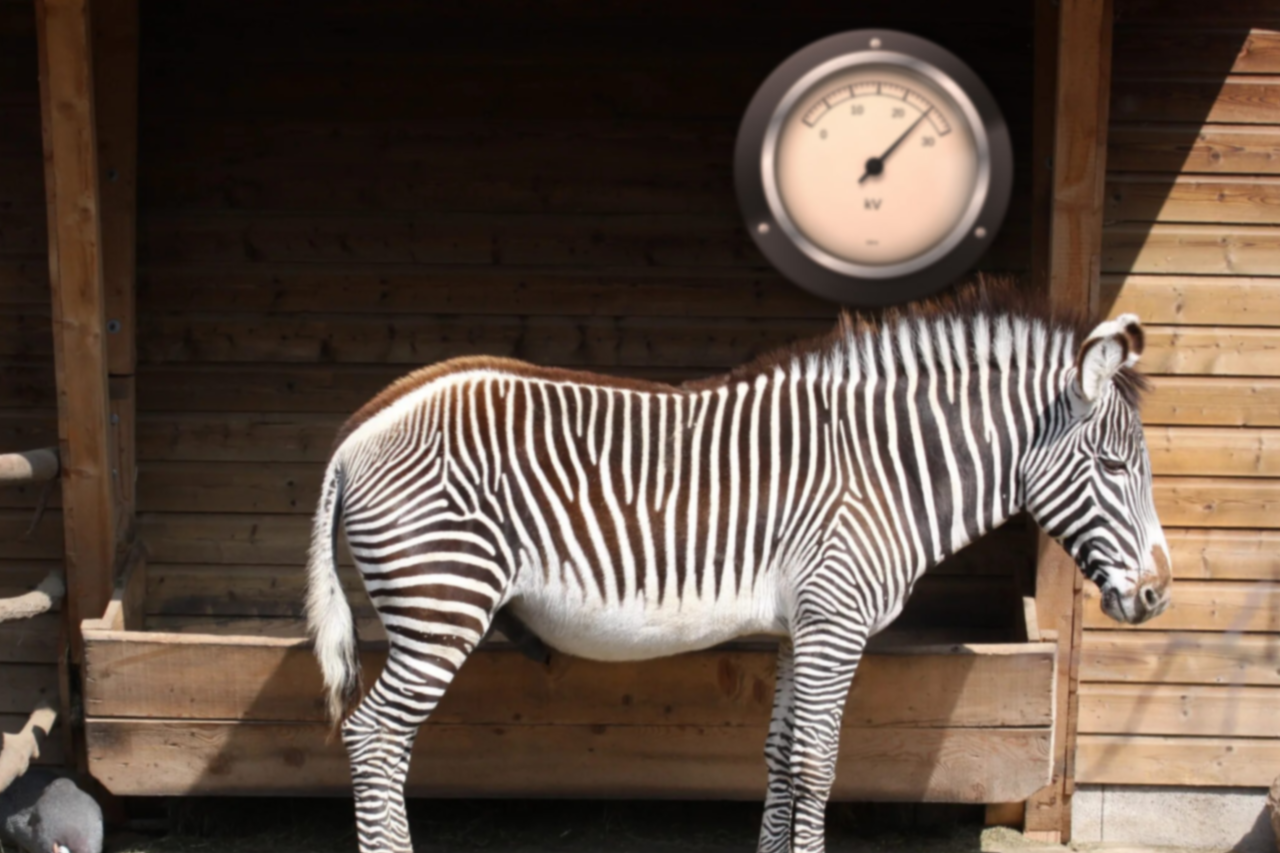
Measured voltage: 25 kV
